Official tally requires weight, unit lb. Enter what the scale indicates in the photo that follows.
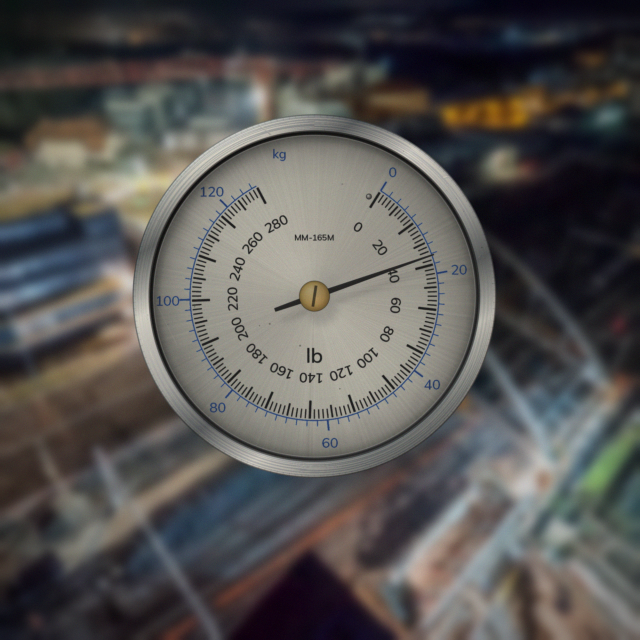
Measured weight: 36 lb
